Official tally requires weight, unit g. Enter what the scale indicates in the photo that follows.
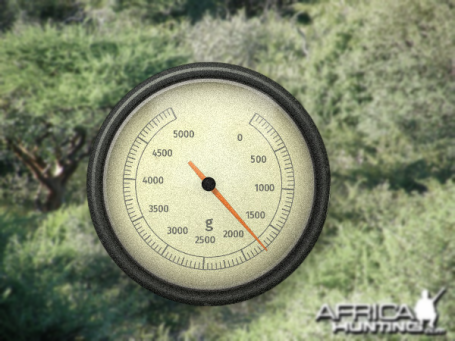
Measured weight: 1750 g
